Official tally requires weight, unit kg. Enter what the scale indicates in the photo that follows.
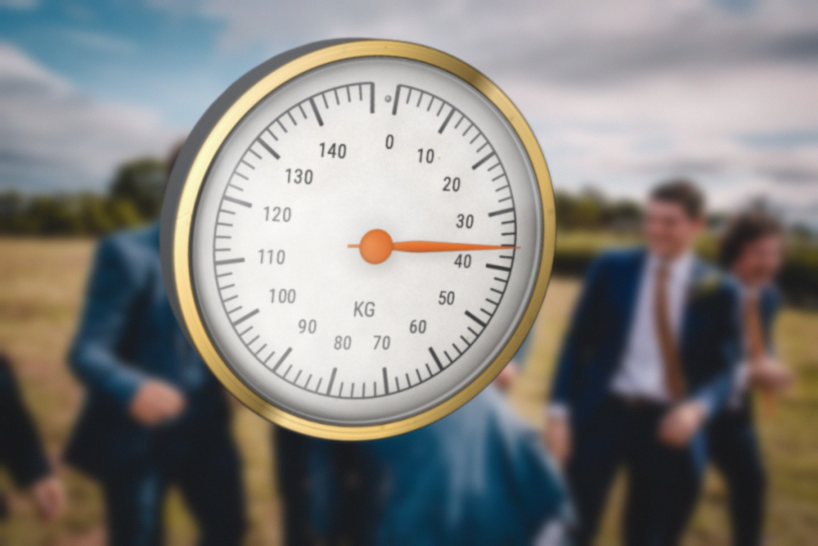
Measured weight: 36 kg
